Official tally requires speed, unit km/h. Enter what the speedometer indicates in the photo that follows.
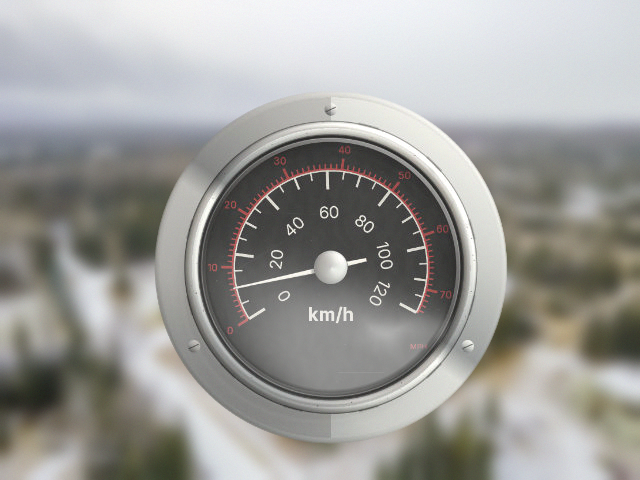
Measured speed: 10 km/h
